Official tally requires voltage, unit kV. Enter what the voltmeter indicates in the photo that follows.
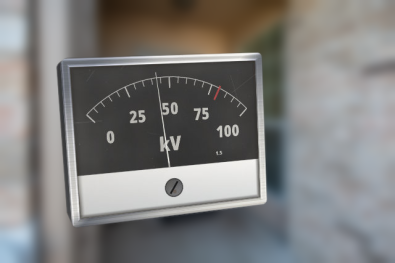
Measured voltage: 42.5 kV
